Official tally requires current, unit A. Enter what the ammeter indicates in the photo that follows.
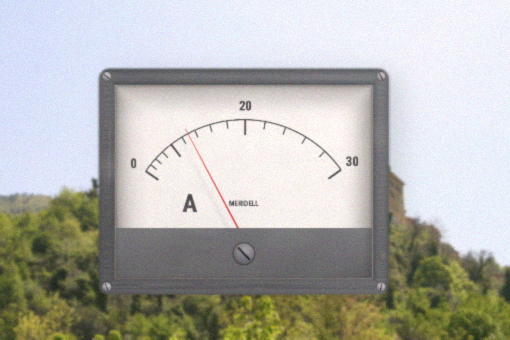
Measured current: 13 A
